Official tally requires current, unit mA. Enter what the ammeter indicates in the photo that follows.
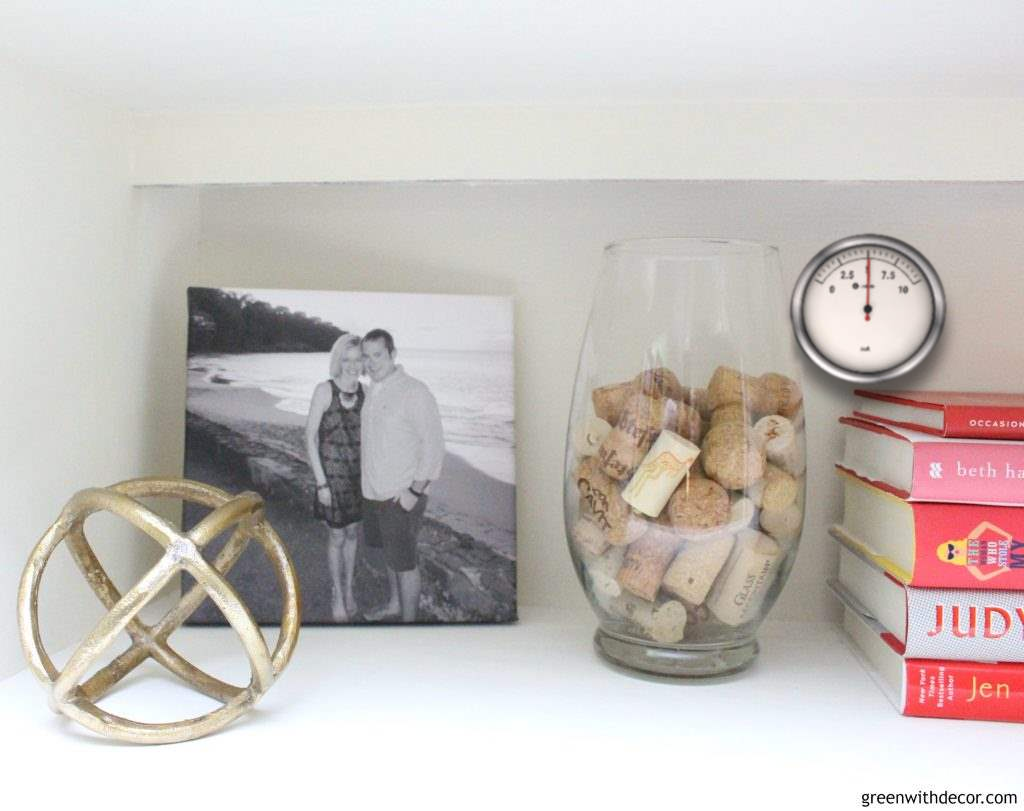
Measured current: 5 mA
